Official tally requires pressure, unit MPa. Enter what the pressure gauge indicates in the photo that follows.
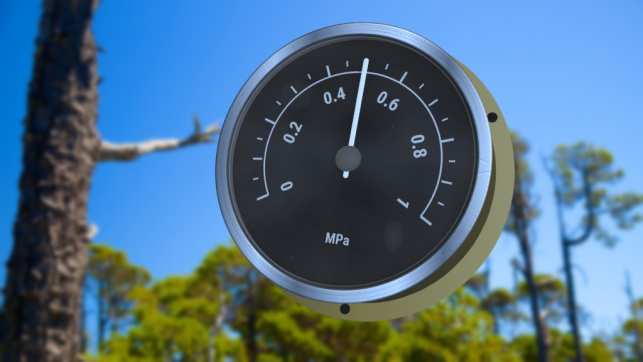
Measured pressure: 0.5 MPa
